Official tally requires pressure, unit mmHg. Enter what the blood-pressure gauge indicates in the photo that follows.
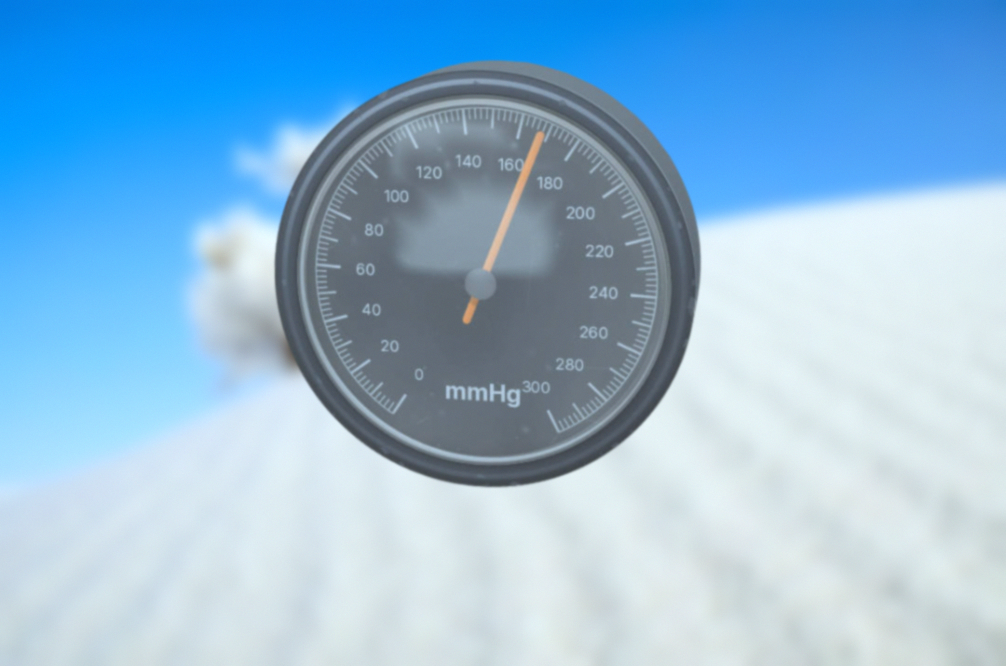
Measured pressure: 168 mmHg
